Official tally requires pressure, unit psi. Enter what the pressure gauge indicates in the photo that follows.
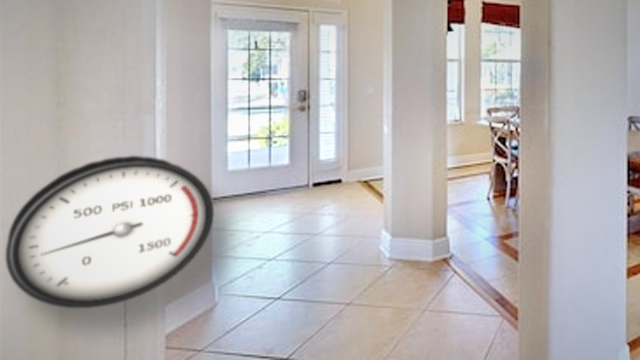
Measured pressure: 200 psi
